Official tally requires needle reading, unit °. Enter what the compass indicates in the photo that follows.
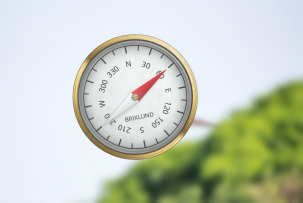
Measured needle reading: 60 °
